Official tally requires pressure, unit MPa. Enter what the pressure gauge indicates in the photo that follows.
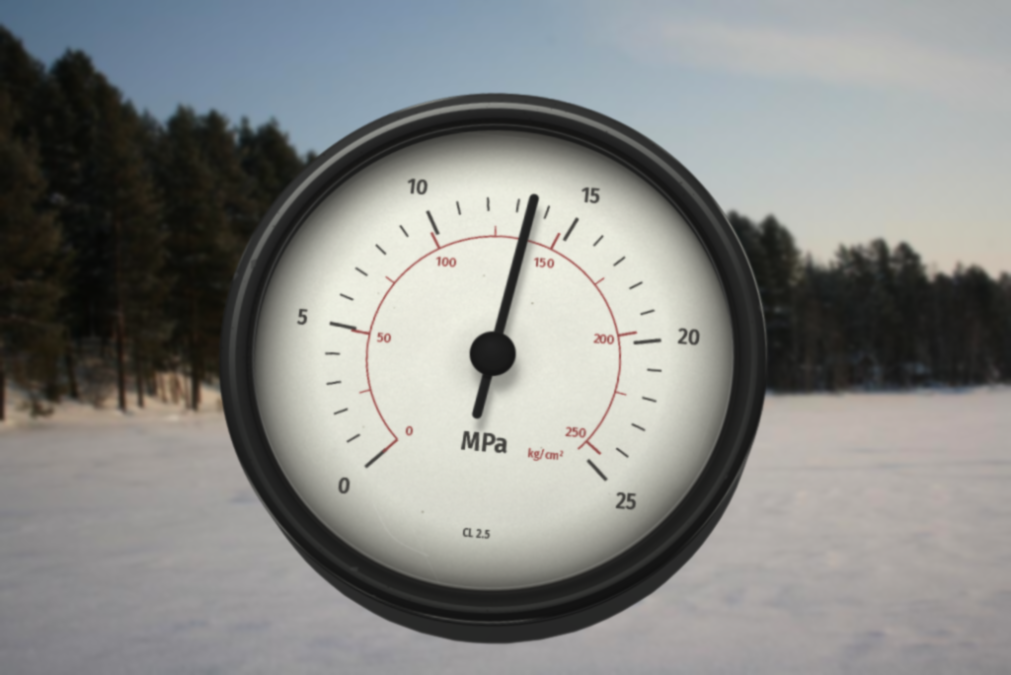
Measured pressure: 13.5 MPa
